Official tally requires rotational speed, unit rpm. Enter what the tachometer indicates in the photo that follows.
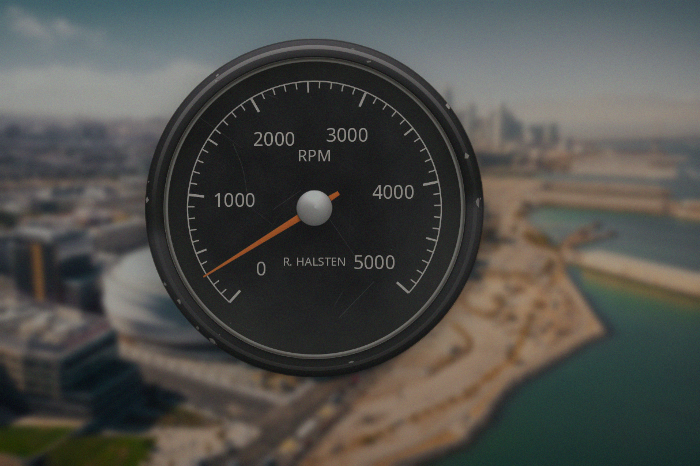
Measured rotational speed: 300 rpm
